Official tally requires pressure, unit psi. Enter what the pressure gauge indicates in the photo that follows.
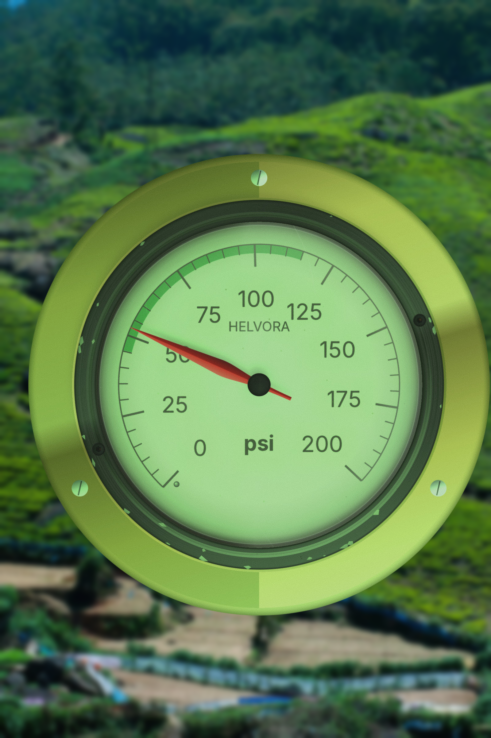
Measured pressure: 52.5 psi
